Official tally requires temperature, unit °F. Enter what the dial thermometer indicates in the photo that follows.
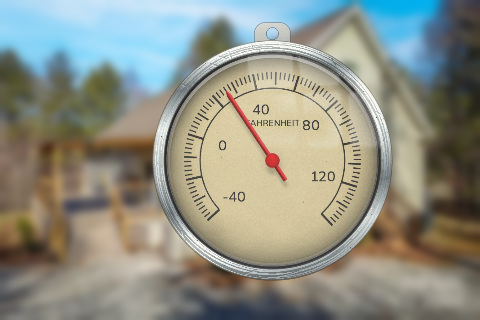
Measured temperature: 26 °F
